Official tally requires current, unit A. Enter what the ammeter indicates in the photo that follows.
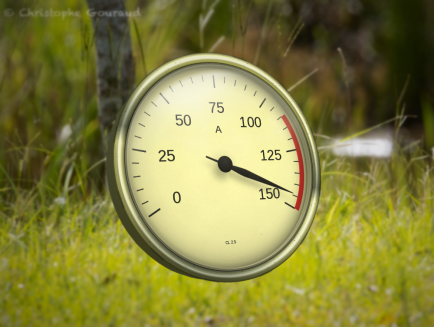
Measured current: 145 A
